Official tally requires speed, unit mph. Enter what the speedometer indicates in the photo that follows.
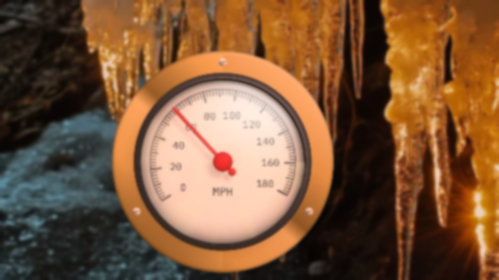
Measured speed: 60 mph
